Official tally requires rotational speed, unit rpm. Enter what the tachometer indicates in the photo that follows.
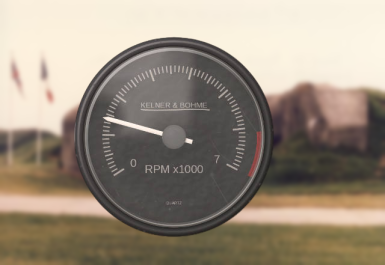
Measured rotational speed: 1400 rpm
